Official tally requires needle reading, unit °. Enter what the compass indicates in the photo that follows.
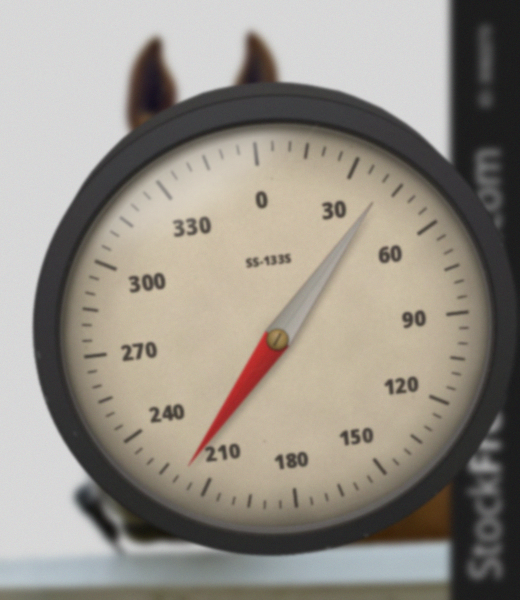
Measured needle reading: 220 °
